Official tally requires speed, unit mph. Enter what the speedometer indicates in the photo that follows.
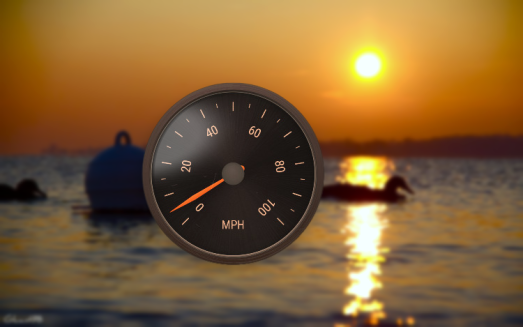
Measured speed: 5 mph
